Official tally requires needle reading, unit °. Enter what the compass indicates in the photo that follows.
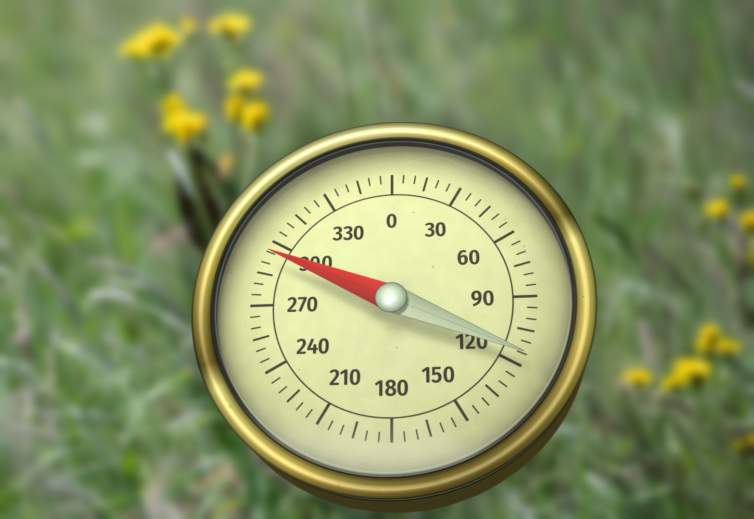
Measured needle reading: 295 °
